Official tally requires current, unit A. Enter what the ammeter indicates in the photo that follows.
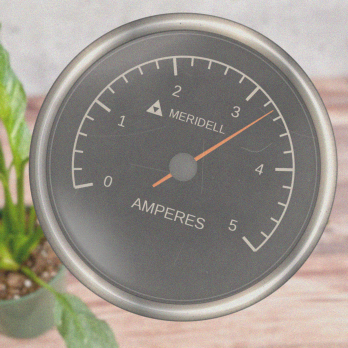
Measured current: 3.3 A
